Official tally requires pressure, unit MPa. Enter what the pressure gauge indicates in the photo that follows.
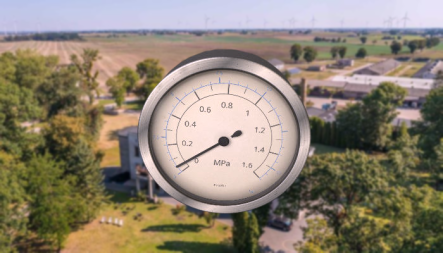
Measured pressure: 0.05 MPa
